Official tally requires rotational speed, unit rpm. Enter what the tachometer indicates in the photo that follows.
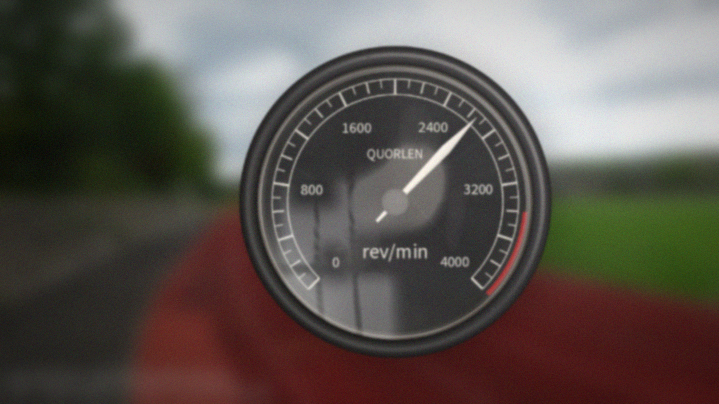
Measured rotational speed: 2650 rpm
